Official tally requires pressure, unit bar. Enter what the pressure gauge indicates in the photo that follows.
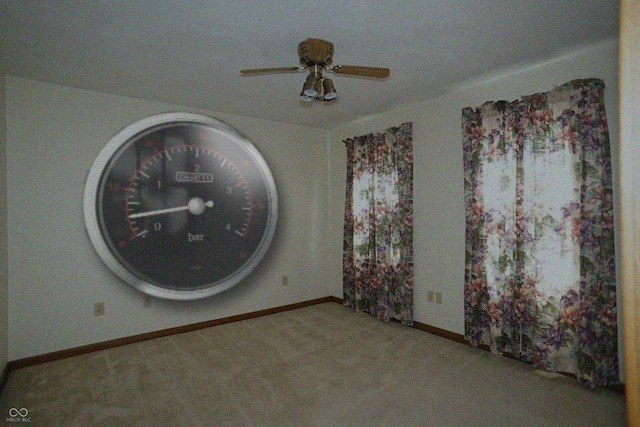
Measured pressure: 0.3 bar
